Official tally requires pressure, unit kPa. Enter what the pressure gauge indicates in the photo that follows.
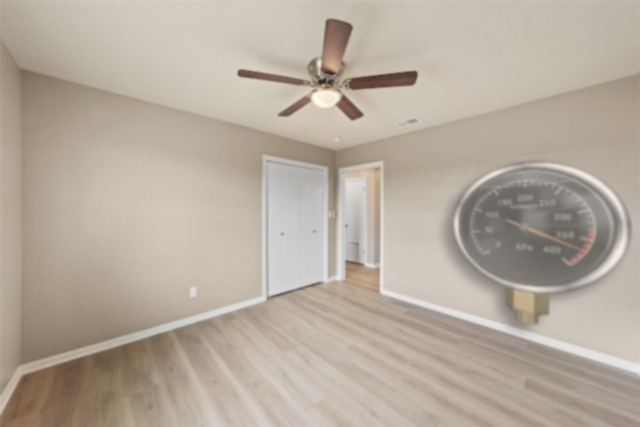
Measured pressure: 370 kPa
